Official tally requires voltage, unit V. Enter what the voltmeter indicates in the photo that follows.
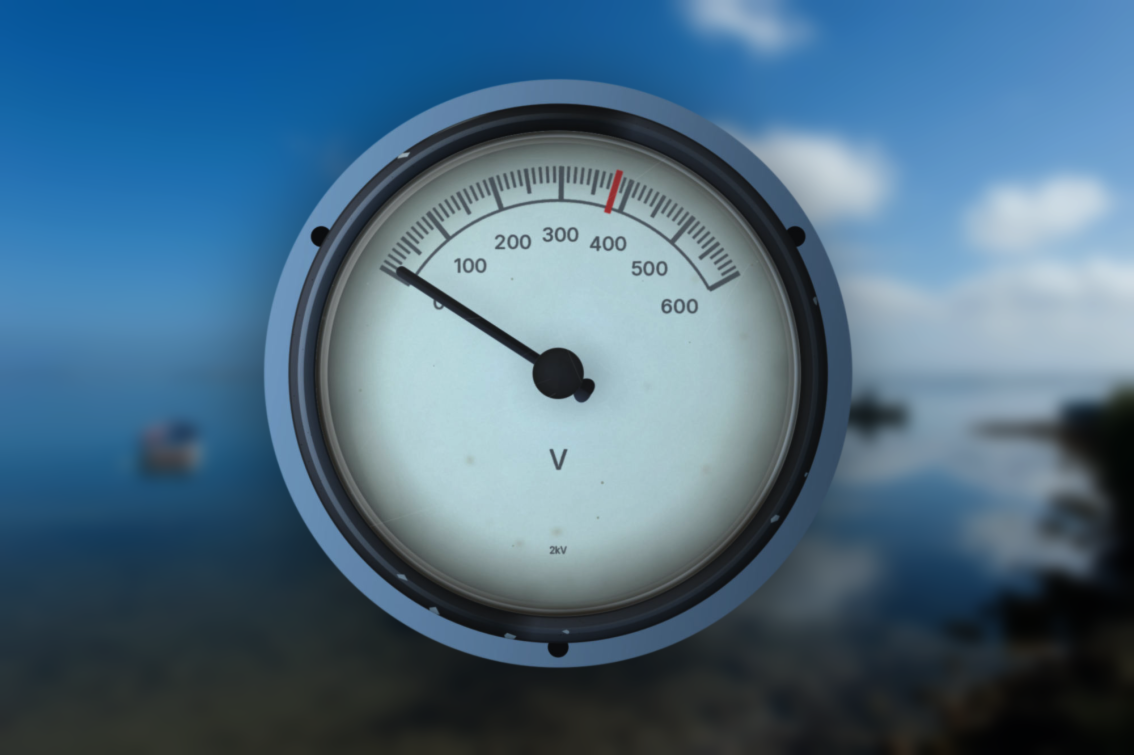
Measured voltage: 10 V
